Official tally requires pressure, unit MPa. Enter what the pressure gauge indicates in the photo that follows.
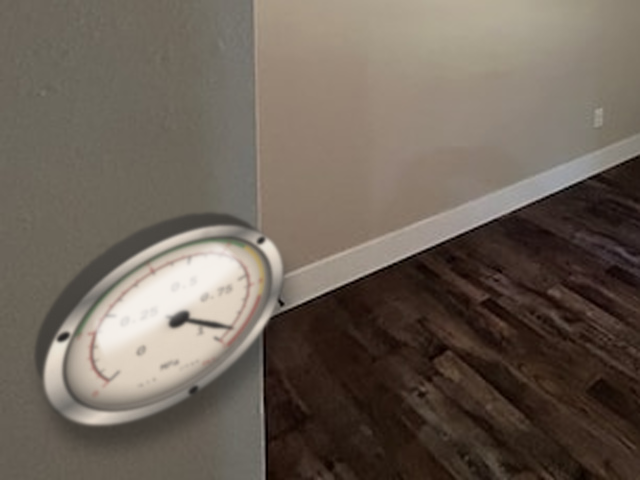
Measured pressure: 0.95 MPa
